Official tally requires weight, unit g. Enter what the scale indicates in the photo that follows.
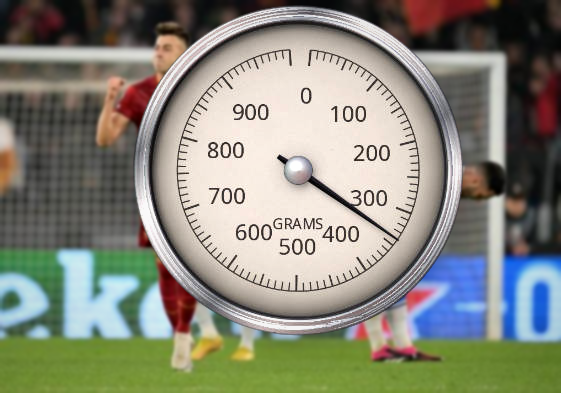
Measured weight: 340 g
